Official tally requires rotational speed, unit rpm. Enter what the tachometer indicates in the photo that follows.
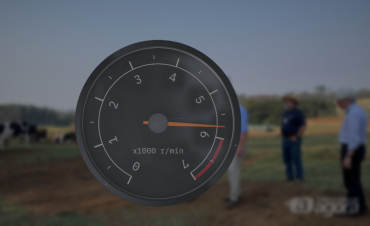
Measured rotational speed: 5750 rpm
